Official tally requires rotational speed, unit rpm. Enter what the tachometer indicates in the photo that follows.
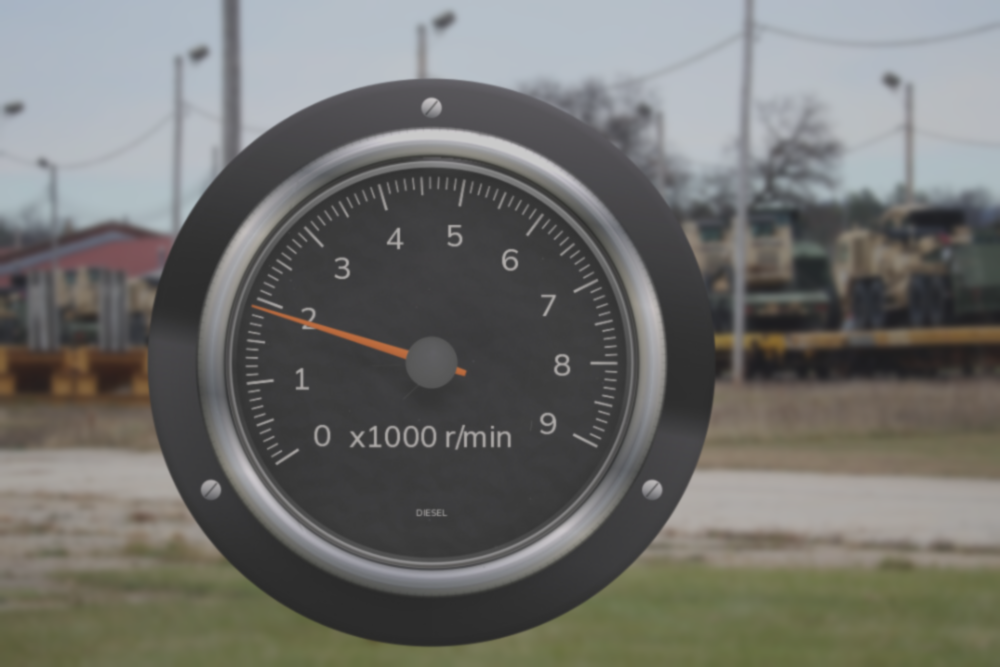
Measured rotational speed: 1900 rpm
